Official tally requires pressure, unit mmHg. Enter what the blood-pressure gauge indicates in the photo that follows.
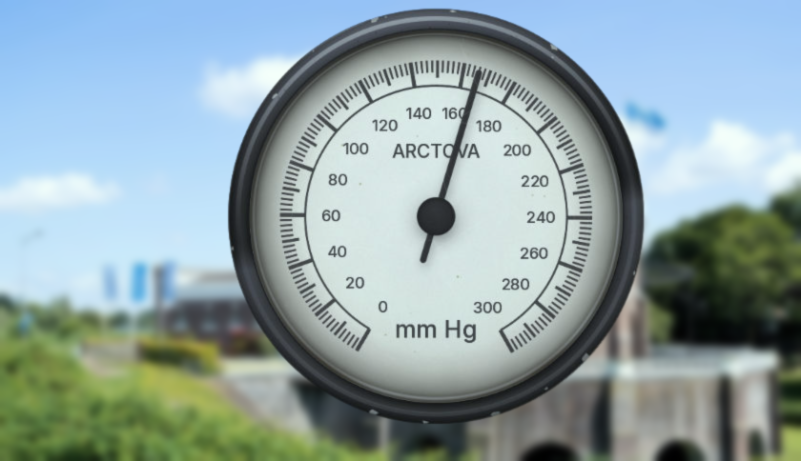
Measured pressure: 166 mmHg
